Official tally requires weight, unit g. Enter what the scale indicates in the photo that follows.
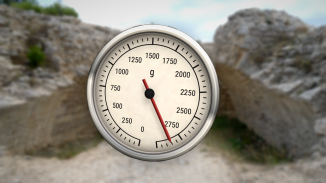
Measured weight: 2850 g
